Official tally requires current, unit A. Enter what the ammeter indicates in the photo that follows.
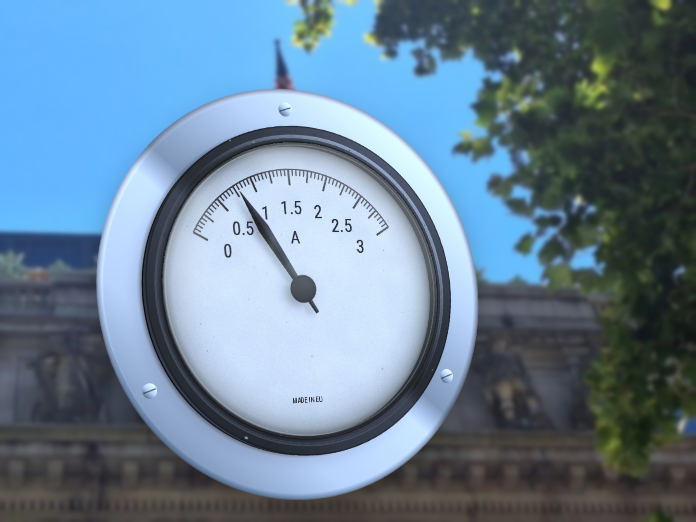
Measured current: 0.75 A
